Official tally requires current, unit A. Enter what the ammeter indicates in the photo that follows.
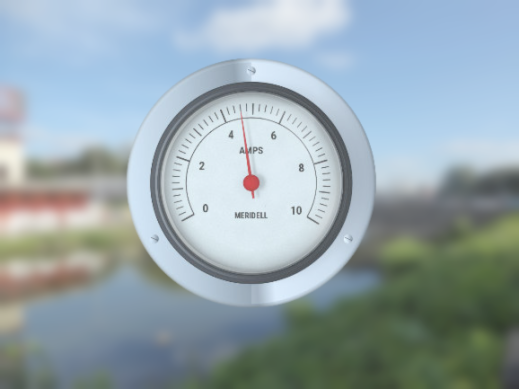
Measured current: 4.6 A
